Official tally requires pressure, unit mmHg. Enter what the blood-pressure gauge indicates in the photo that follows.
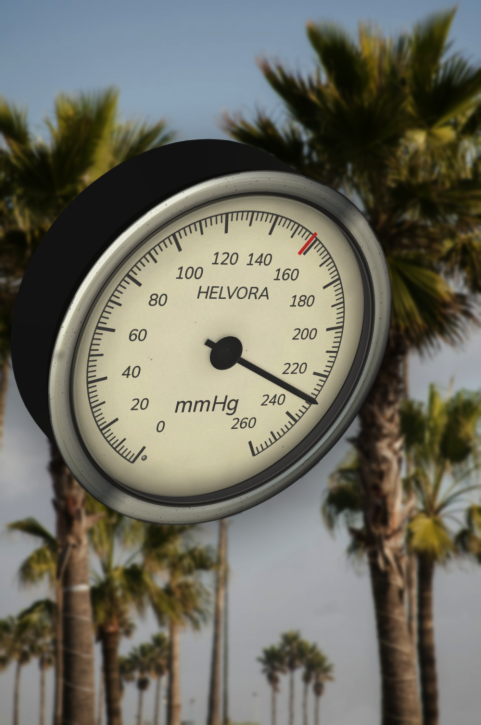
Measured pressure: 230 mmHg
